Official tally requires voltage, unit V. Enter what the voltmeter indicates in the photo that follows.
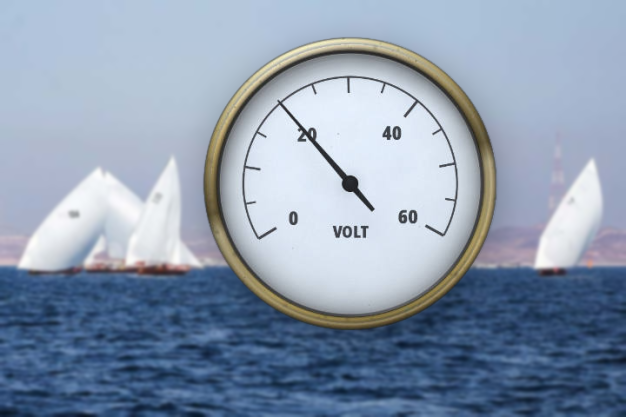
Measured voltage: 20 V
